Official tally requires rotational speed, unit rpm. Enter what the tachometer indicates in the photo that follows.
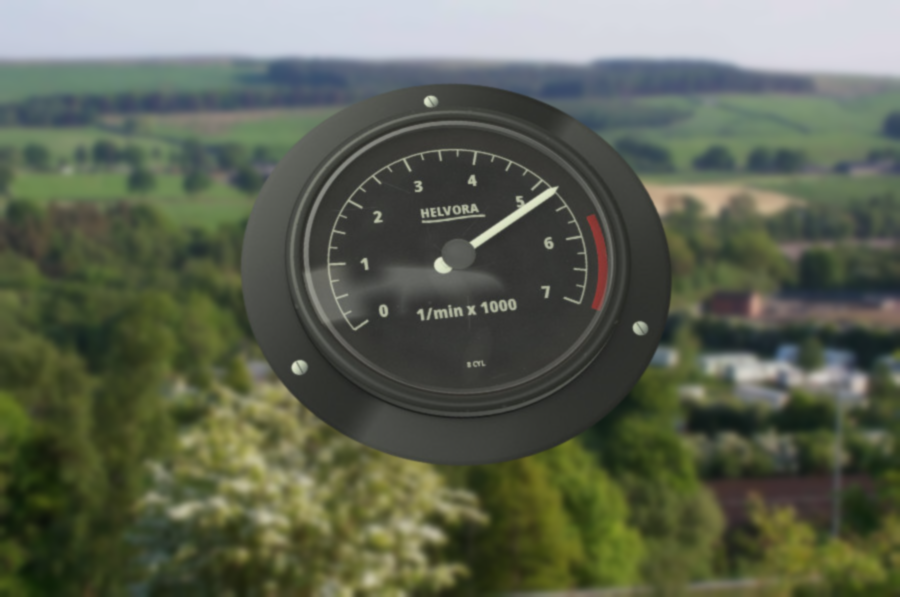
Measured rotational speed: 5250 rpm
